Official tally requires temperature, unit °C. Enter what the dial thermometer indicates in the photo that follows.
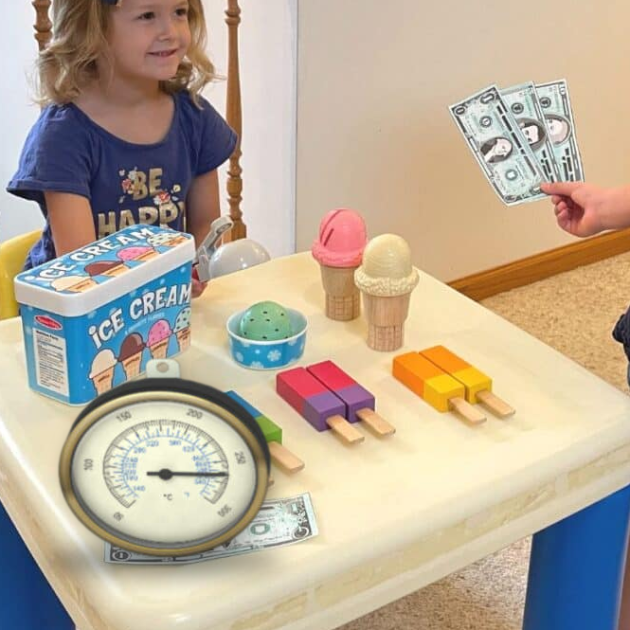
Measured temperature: 262.5 °C
